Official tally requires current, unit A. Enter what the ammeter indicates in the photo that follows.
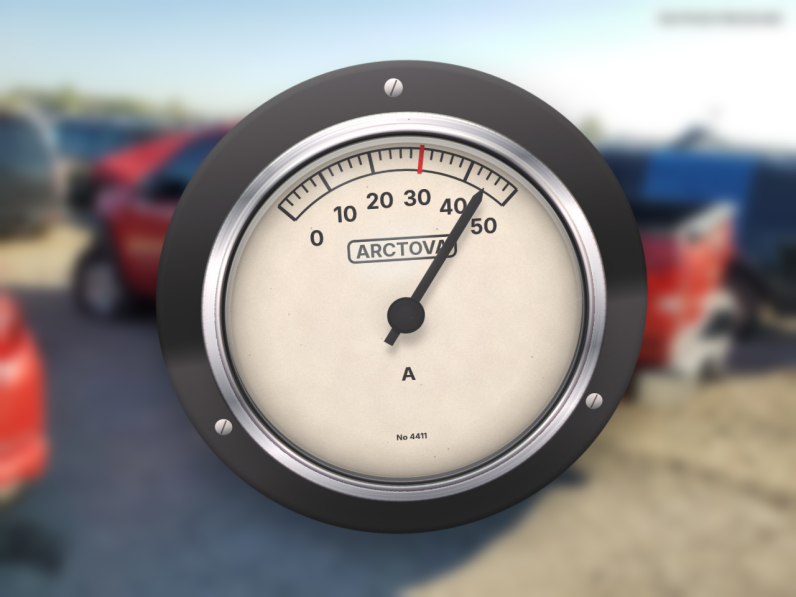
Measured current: 44 A
